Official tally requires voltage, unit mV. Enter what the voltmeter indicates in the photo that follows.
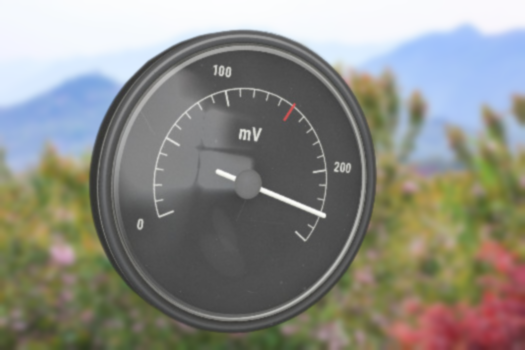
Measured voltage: 230 mV
